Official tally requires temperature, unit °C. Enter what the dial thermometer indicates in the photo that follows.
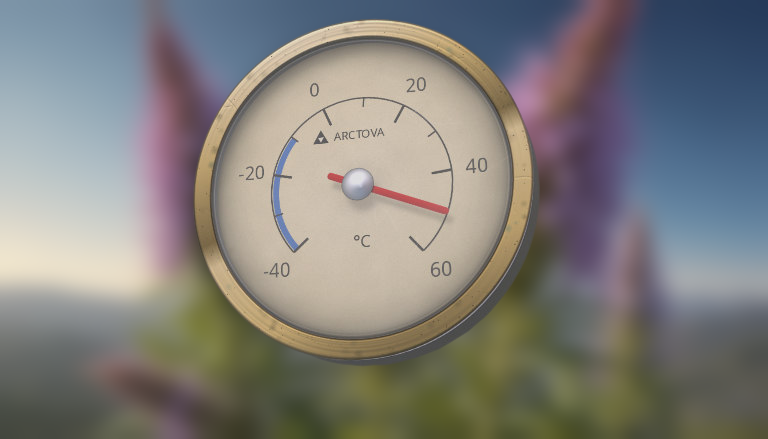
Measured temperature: 50 °C
